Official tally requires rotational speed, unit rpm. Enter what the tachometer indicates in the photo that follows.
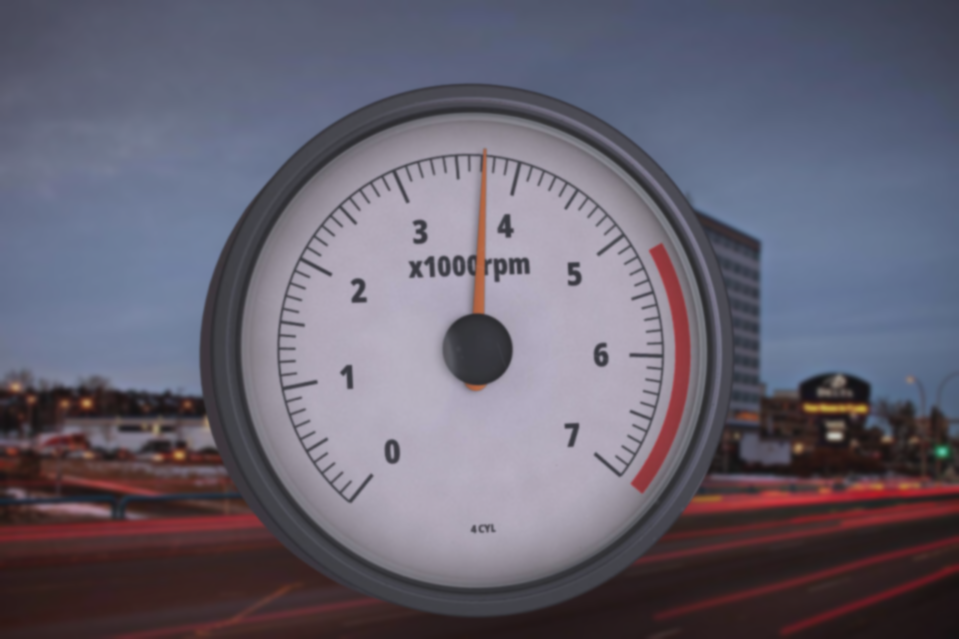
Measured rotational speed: 3700 rpm
